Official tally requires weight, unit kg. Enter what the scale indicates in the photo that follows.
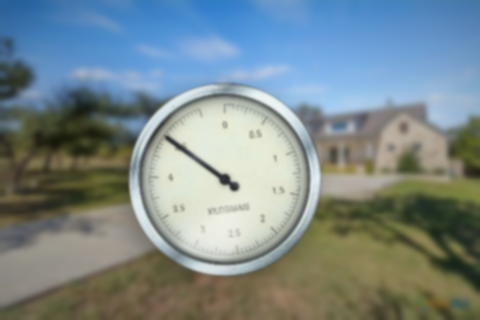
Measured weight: 4.5 kg
